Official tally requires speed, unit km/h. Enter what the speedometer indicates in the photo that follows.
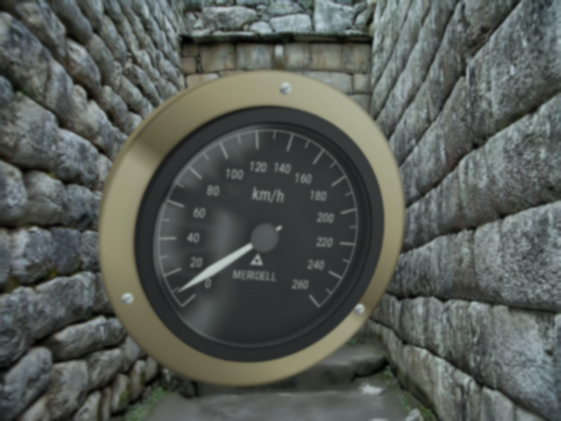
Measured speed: 10 km/h
